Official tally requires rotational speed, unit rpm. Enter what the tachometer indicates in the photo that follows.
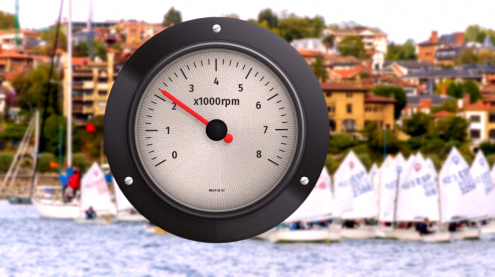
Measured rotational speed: 2200 rpm
